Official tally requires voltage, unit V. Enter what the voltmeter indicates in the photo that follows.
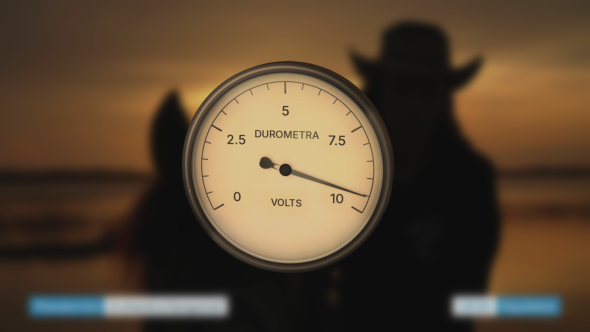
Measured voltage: 9.5 V
